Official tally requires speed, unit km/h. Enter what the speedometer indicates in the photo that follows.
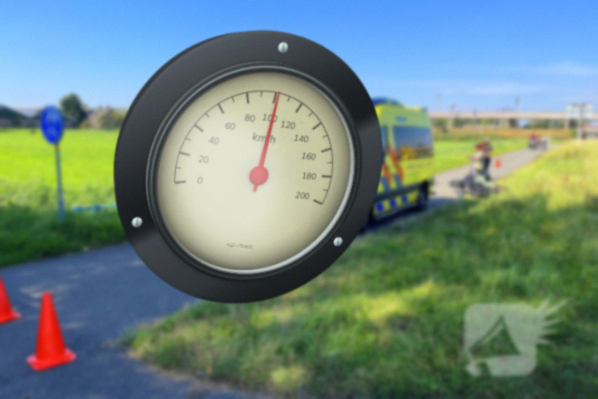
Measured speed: 100 km/h
